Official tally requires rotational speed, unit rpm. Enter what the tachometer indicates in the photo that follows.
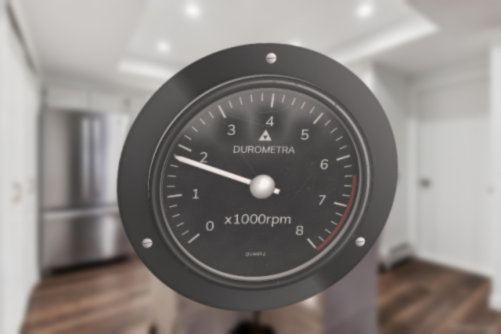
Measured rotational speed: 1800 rpm
